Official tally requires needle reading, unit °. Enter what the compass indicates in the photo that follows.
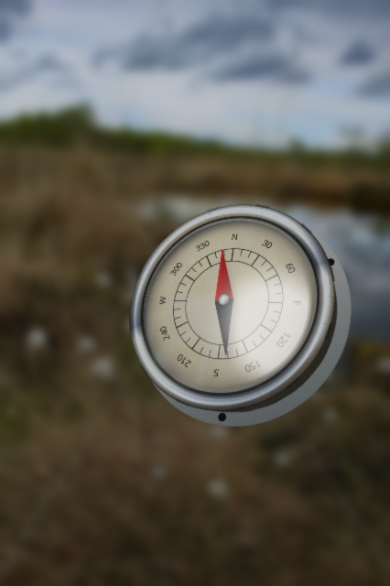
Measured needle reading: 350 °
